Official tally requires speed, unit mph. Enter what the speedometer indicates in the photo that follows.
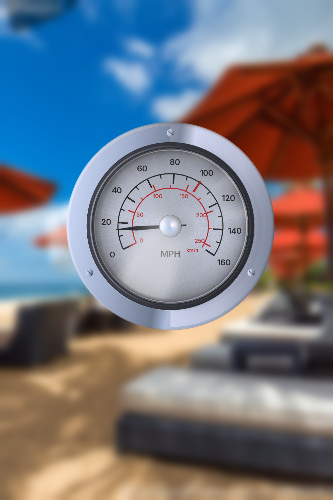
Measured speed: 15 mph
